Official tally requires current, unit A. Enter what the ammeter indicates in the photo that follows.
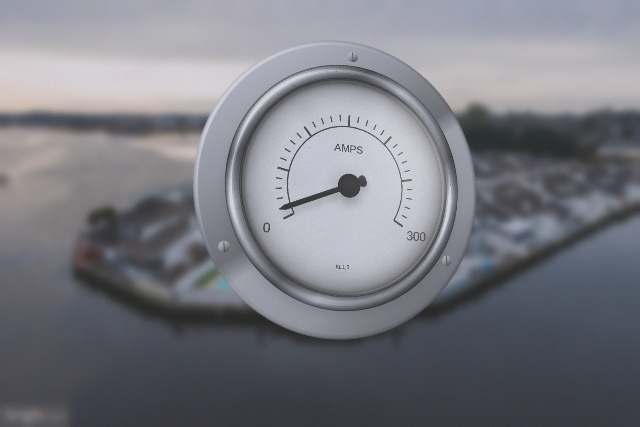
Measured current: 10 A
